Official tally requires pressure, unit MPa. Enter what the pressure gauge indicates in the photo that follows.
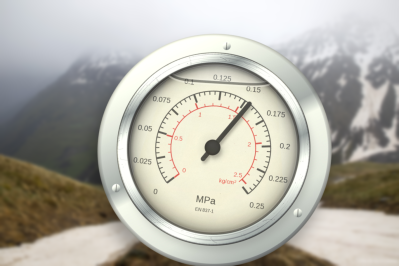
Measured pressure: 0.155 MPa
